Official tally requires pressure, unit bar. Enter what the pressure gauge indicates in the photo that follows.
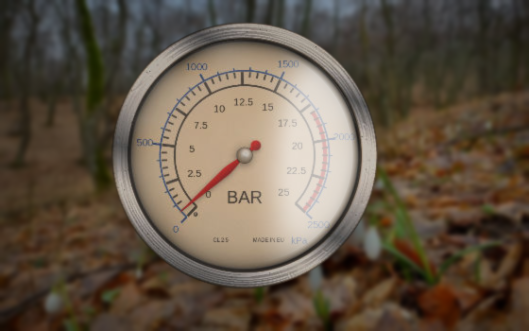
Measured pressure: 0.5 bar
